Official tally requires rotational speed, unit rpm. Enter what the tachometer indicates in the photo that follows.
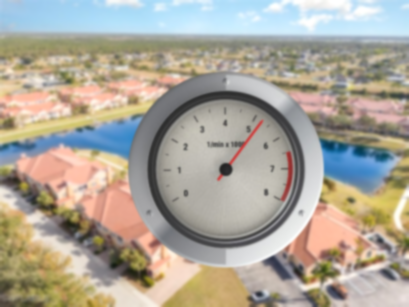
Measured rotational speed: 5250 rpm
